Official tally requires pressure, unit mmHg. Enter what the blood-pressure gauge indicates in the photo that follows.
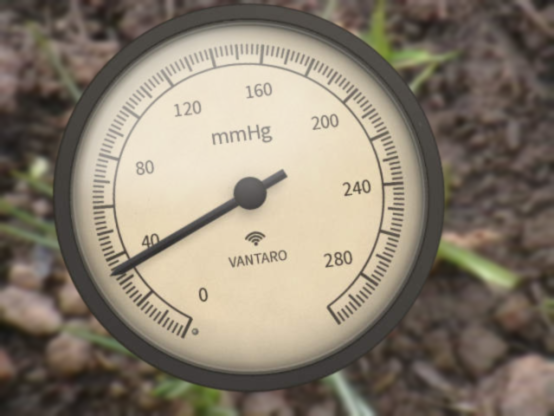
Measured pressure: 34 mmHg
